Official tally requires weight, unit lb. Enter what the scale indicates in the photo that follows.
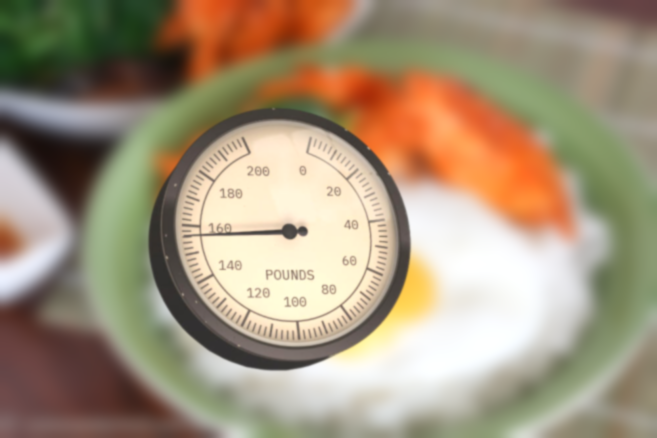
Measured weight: 156 lb
